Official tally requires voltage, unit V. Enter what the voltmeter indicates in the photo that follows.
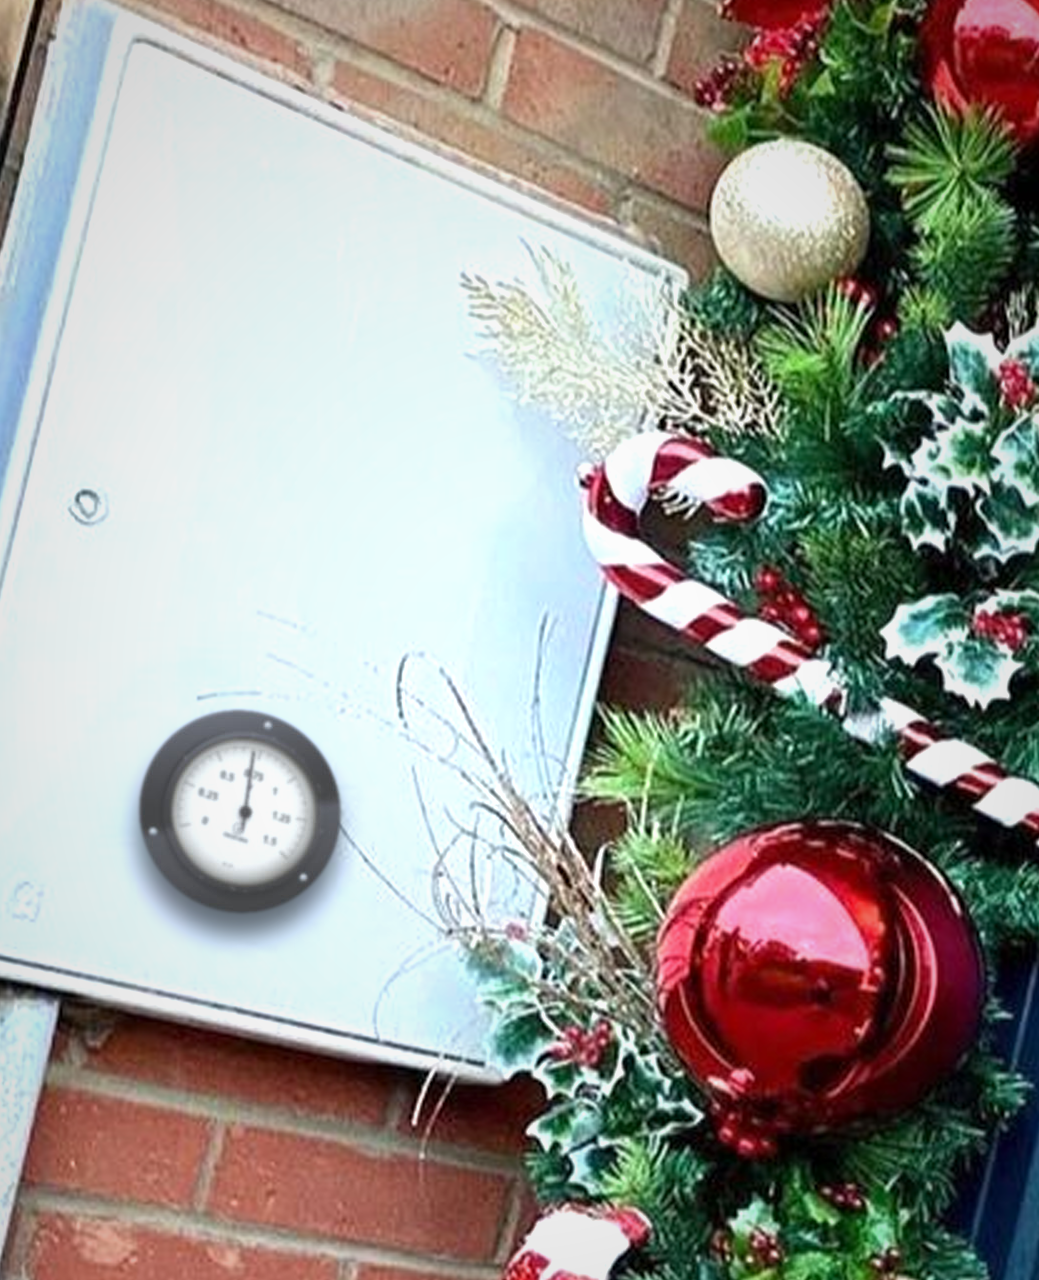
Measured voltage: 0.7 V
